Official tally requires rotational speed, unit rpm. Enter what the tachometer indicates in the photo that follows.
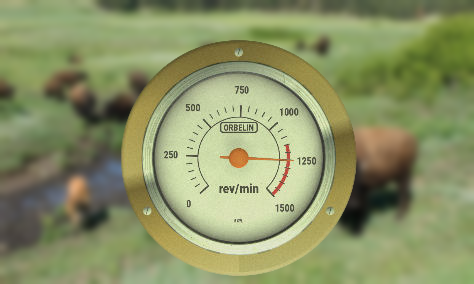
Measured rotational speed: 1250 rpm
